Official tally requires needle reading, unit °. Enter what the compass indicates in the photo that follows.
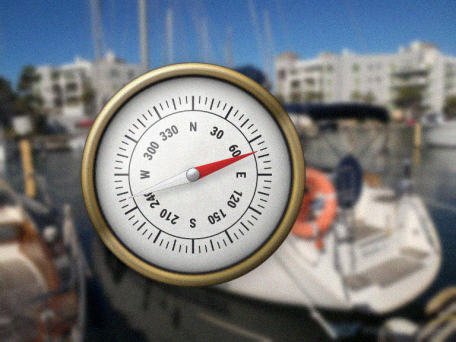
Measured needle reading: 70 °
